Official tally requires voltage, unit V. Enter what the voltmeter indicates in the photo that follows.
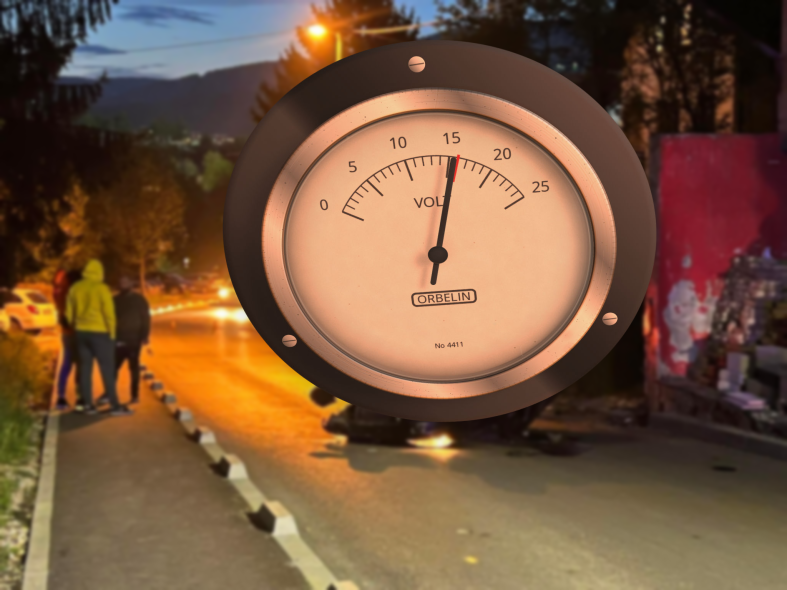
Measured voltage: 15.5 V
